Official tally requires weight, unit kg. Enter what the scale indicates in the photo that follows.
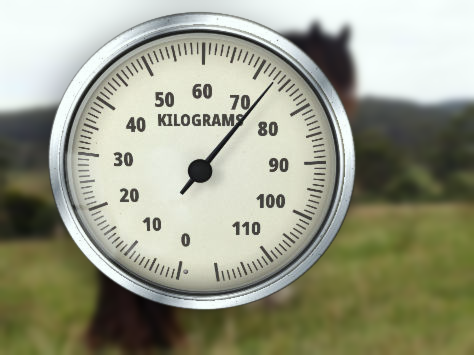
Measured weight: 73 kg
